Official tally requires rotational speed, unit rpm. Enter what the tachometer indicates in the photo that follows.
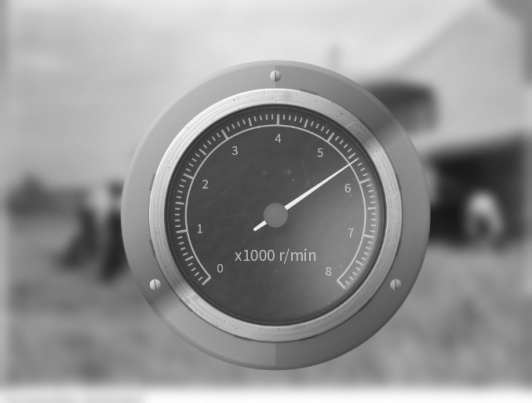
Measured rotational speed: 5600 rpm
